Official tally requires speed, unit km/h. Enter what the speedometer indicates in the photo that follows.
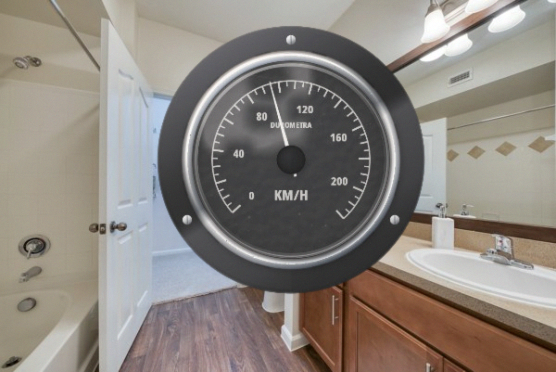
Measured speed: 95 km/h
